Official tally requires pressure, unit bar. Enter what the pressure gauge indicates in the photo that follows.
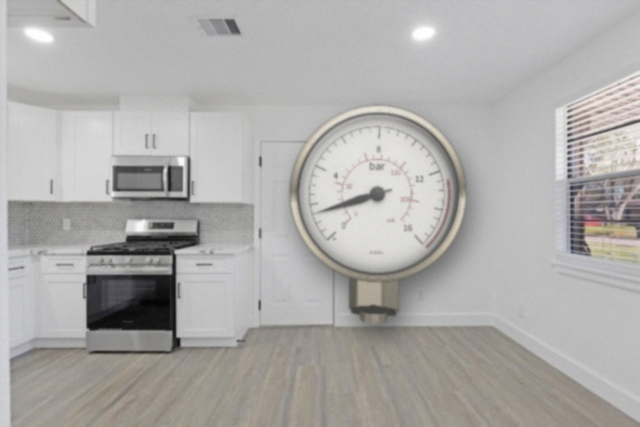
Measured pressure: 1.5 bar
